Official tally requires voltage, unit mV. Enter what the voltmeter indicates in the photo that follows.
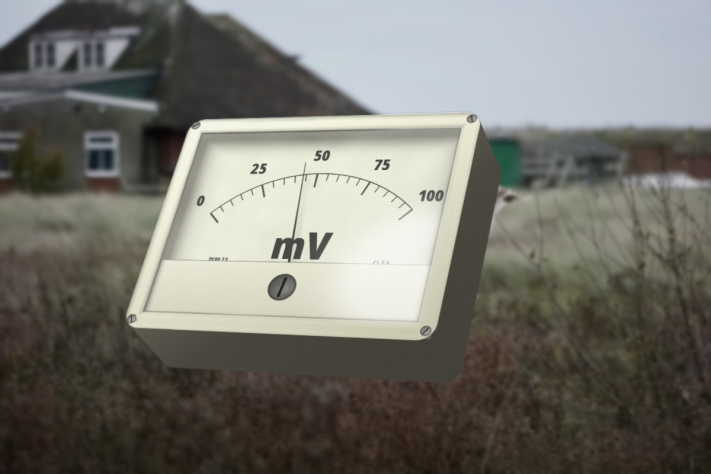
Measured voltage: 45 mV
